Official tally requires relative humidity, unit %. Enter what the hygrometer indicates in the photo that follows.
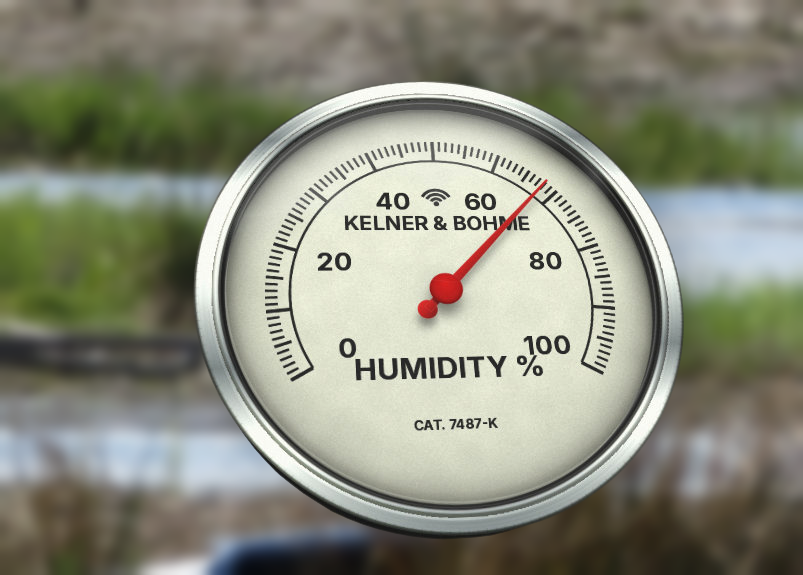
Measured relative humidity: 68 %
